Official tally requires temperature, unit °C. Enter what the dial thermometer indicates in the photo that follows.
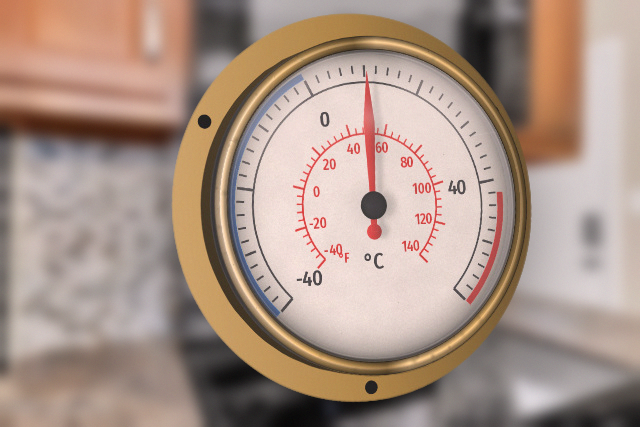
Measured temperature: 10 °C
